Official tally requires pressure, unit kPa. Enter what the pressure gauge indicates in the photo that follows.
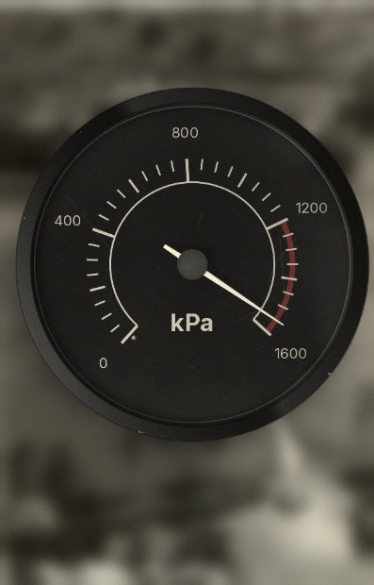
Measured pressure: 1550 kPa
